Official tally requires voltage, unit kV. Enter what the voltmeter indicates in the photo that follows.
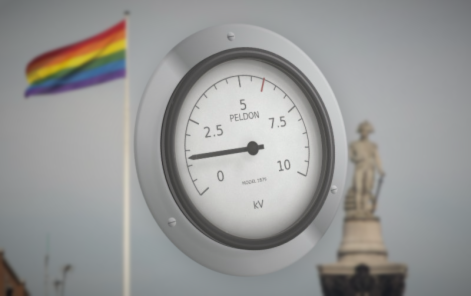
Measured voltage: 1.25 kV
